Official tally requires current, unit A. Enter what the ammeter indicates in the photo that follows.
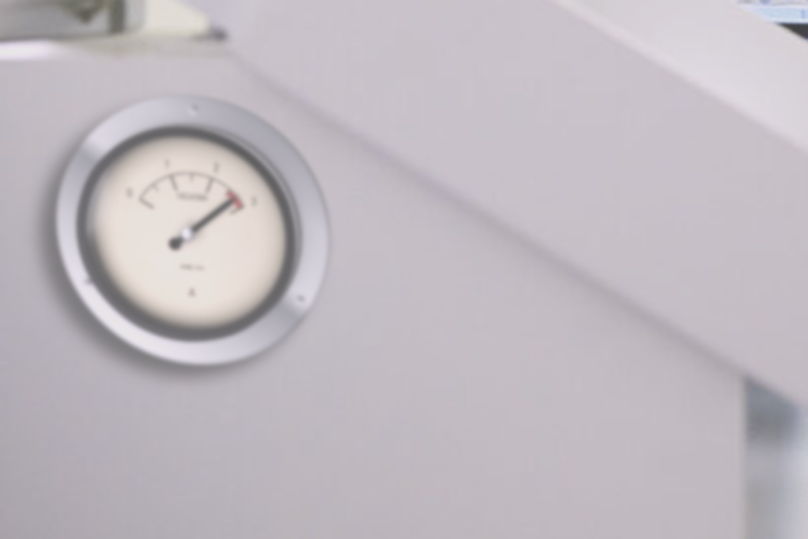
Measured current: 2.75 A
